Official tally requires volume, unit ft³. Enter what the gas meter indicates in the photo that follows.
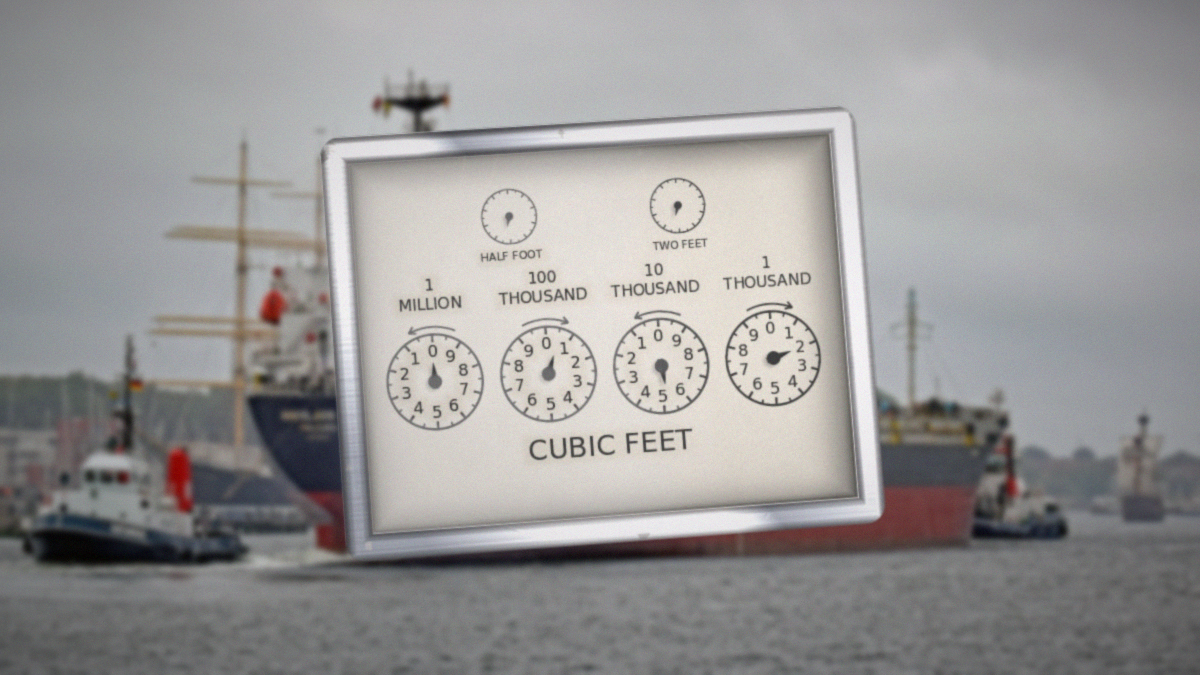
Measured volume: 5200 ft³
